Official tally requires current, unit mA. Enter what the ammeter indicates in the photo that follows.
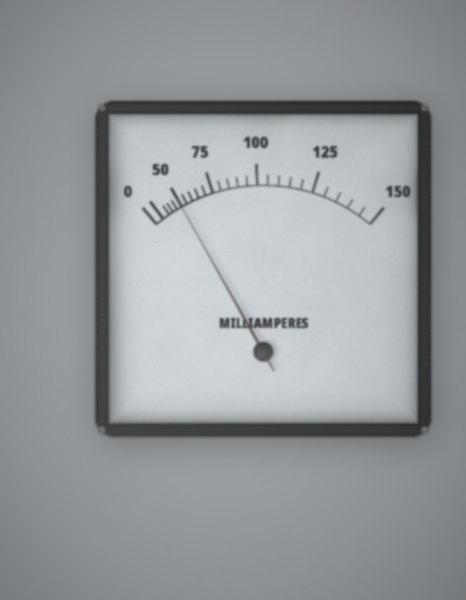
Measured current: 50 mA
